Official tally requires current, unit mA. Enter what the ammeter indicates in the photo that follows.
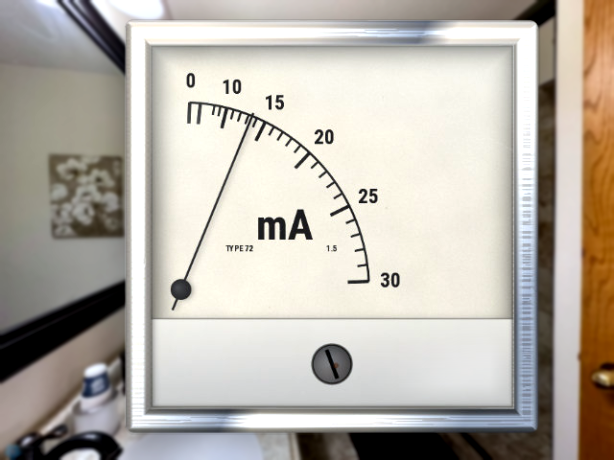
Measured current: 13.5 mA
